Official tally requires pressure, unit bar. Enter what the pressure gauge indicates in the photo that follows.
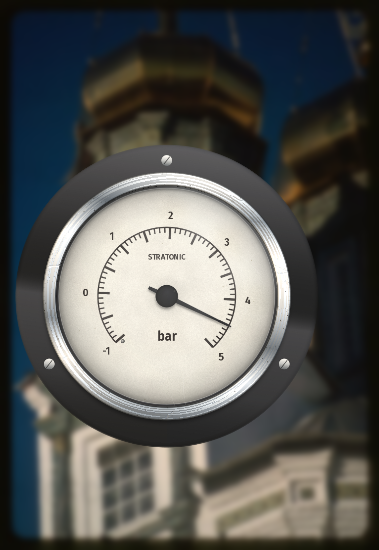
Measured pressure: 4.5 bar
